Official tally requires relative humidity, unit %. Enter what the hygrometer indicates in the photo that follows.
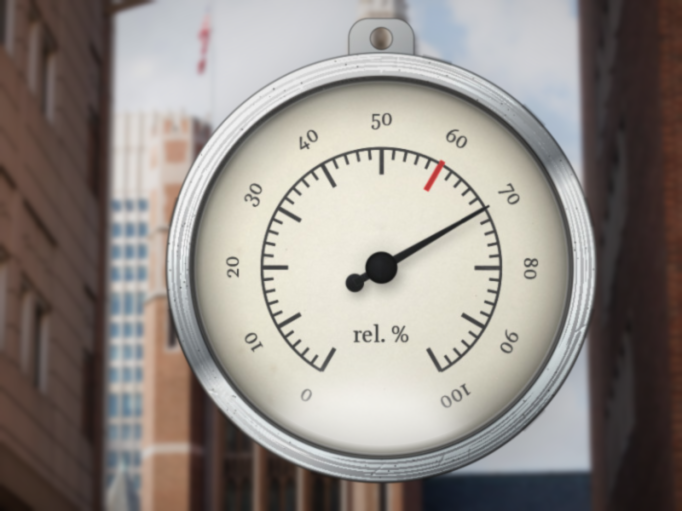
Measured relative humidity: 70 %
